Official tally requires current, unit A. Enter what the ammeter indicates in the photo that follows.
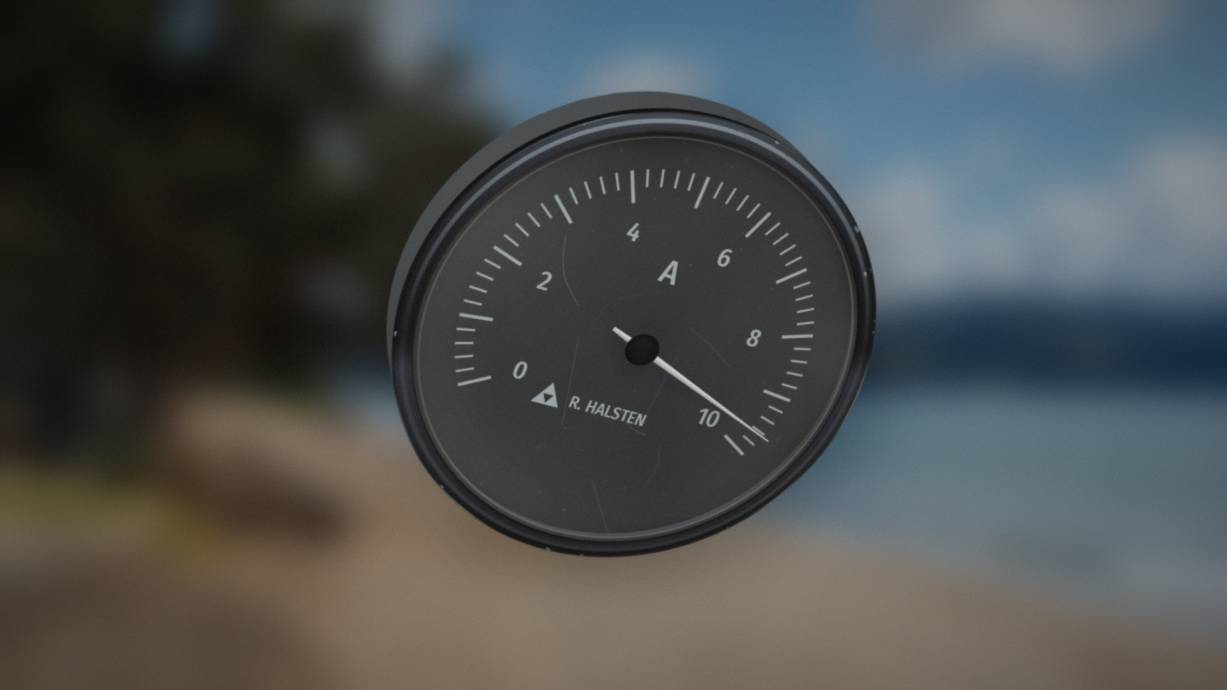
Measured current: 9.6 A
